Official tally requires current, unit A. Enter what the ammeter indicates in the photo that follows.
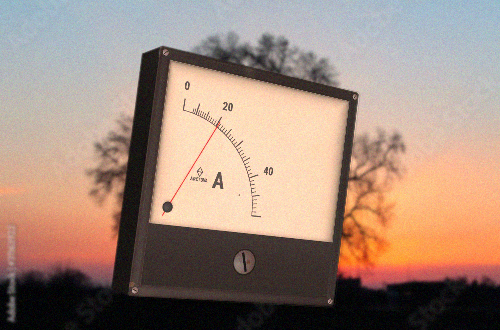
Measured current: 20 A
